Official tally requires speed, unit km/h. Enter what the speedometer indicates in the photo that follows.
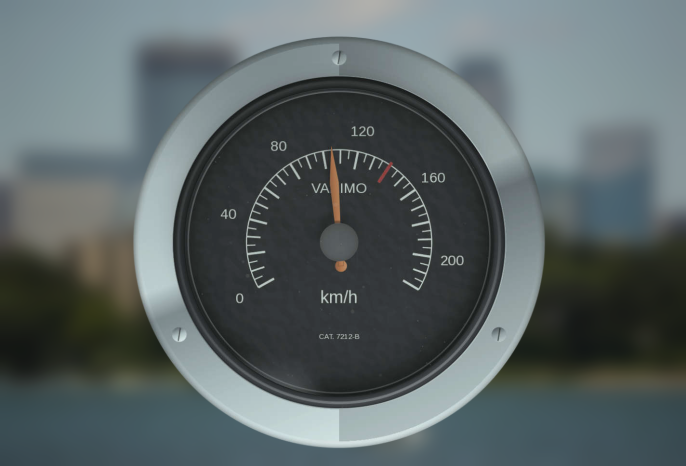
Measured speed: 105 km/h
